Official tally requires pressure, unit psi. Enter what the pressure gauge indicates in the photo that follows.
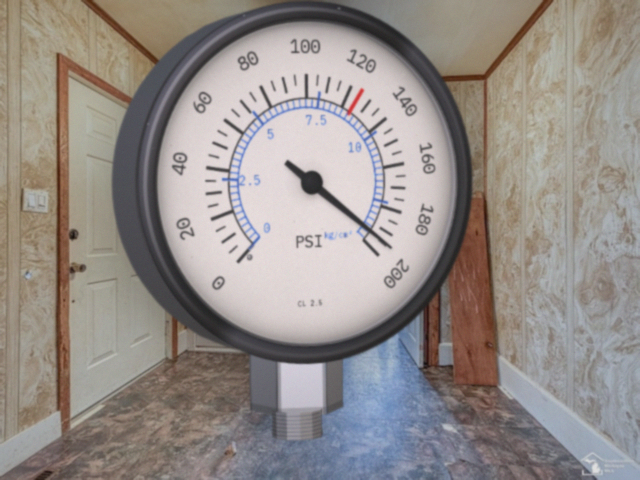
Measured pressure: 195 psi
